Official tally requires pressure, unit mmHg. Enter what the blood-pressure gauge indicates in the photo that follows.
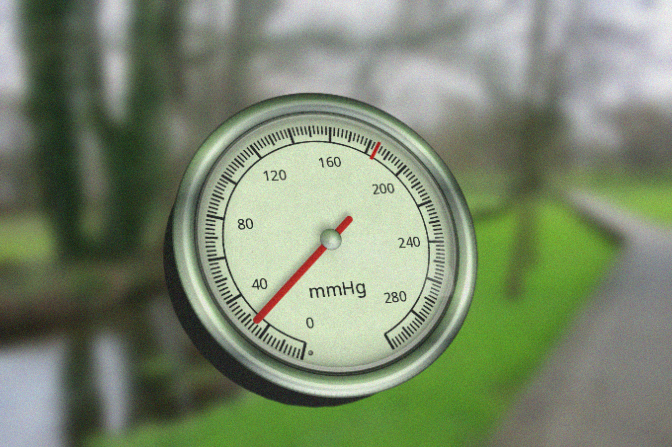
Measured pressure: 26 mmHg
